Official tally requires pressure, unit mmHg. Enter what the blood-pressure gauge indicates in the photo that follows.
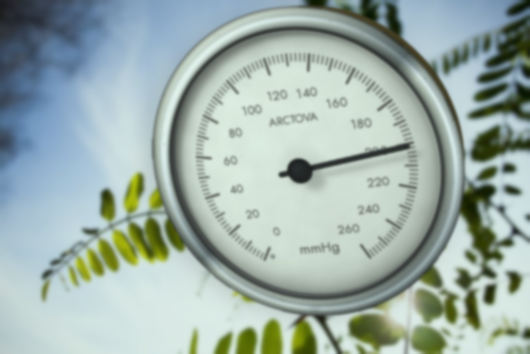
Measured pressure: 200 mmHg
